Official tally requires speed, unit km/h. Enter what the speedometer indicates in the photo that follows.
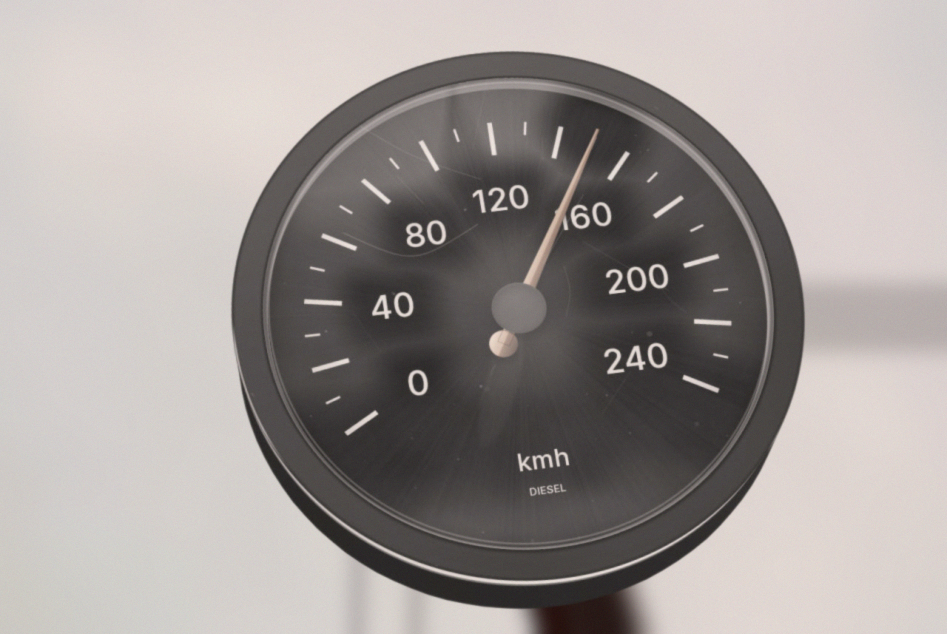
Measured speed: 150 km/h
